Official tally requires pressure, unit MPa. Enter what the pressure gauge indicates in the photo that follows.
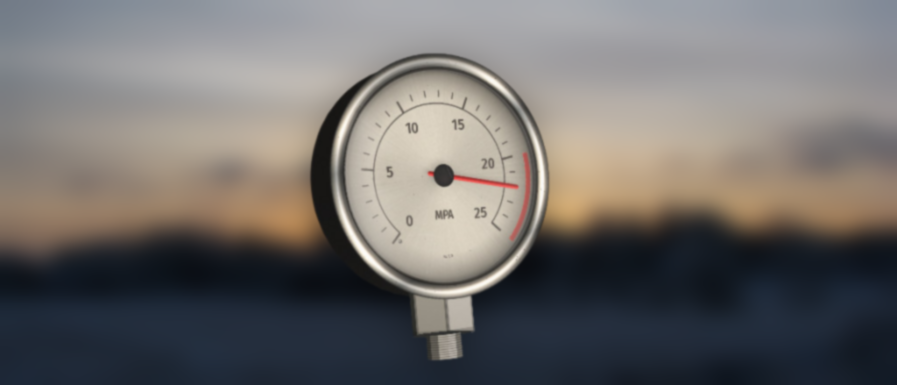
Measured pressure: 22 MPa
